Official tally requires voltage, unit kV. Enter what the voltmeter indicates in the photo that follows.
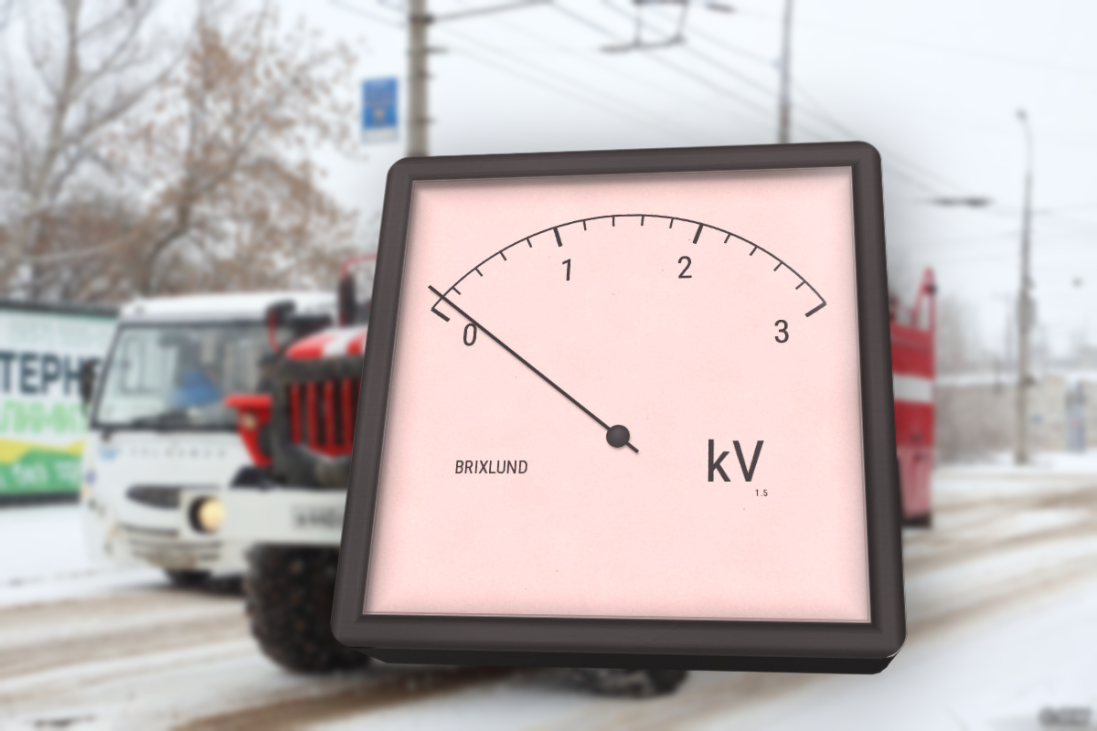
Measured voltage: 0.1 kV
